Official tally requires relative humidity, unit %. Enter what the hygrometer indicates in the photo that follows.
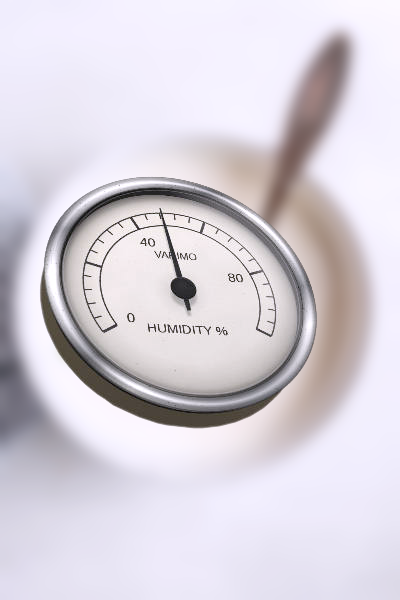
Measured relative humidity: 48 %
